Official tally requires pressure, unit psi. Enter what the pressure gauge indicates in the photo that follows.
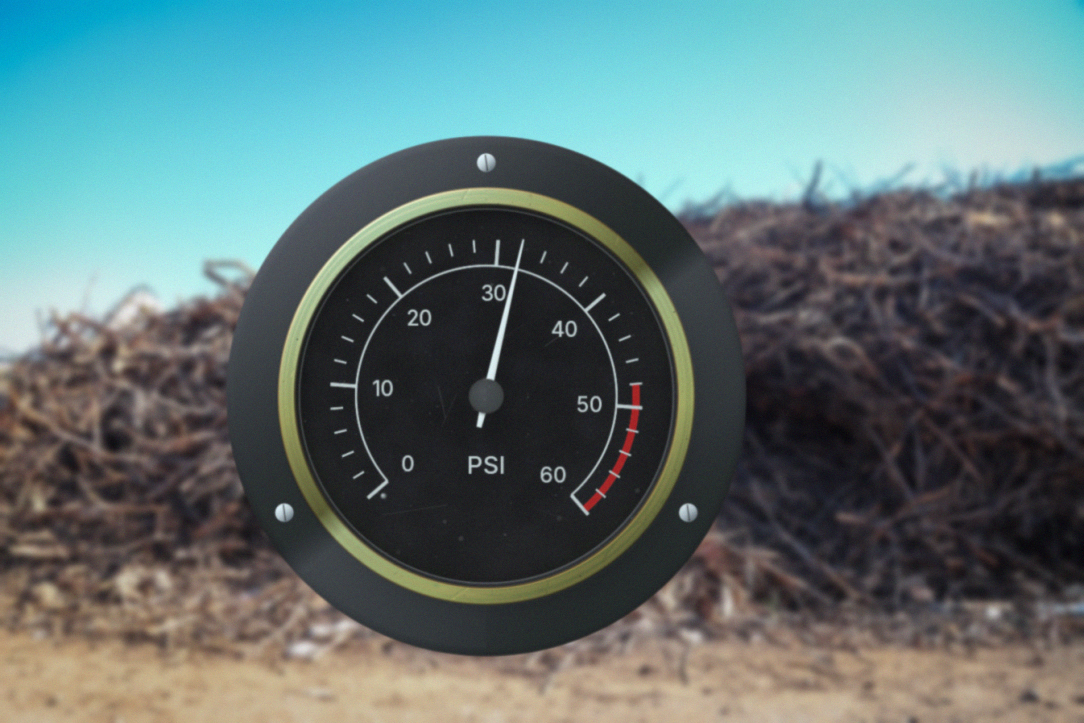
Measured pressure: 32 psi
